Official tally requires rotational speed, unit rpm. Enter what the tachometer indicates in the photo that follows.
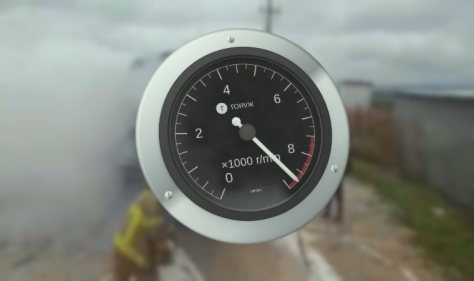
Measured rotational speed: 8750 rpm
